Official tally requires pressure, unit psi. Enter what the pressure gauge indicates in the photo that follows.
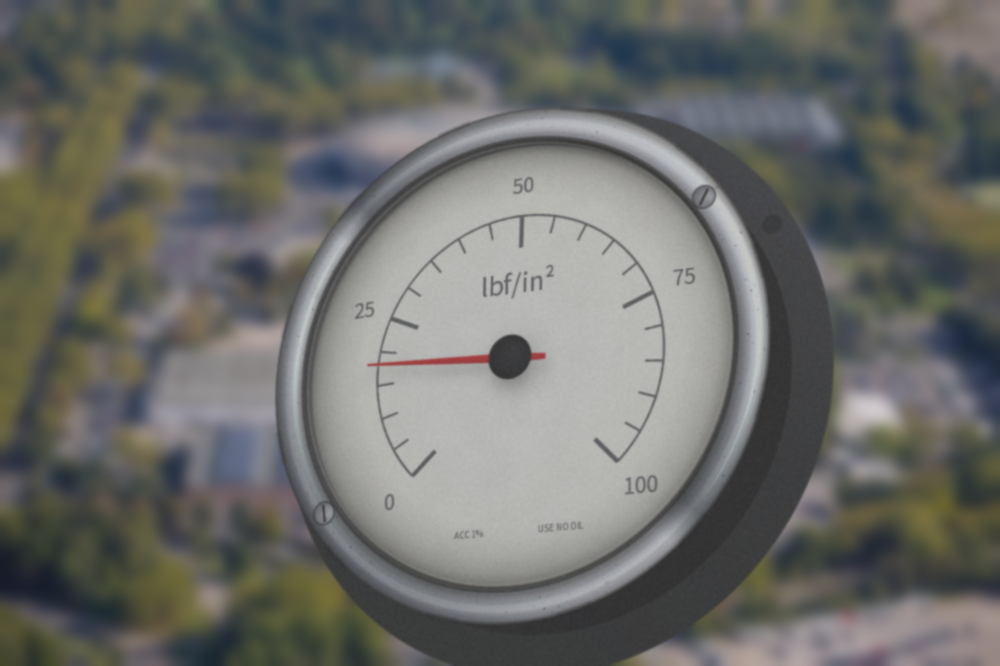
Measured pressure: 17.5 psi
